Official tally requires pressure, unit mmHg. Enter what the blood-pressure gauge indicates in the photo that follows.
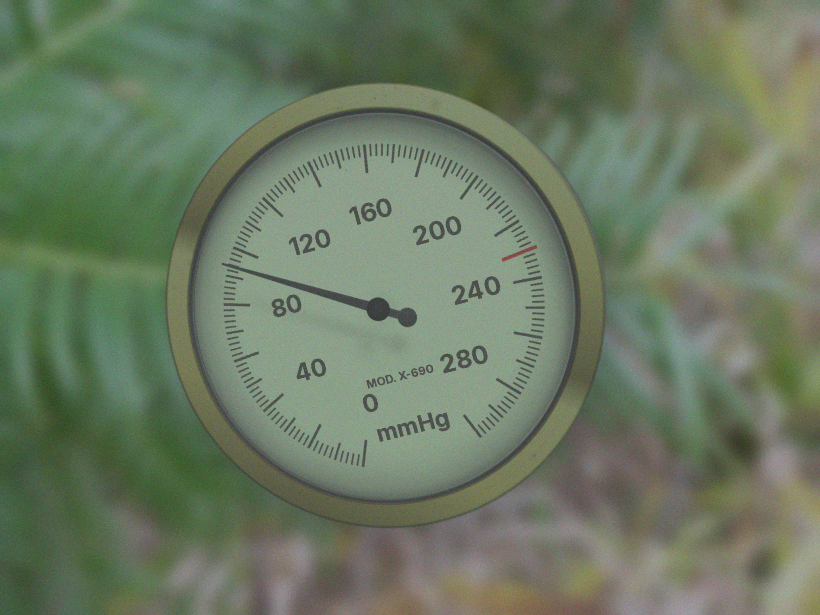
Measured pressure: 94 mmHg
